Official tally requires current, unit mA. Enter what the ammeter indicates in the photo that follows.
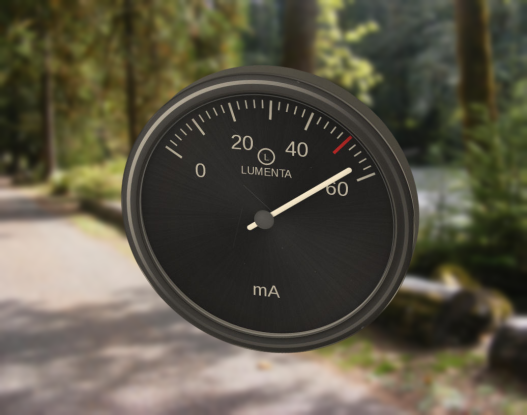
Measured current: 56 mA
